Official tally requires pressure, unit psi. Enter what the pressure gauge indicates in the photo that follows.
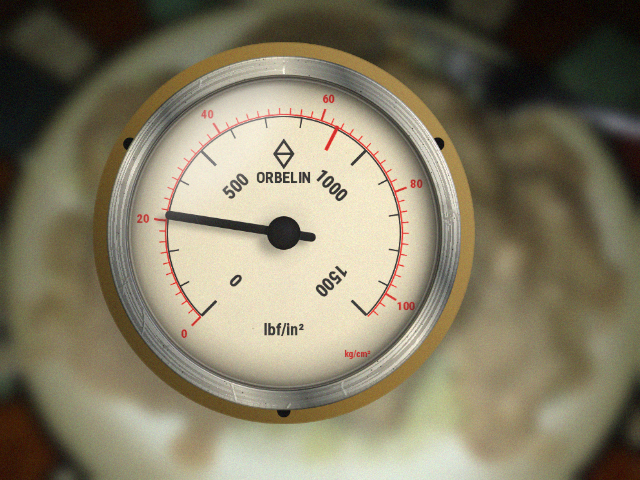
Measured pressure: 300 psi
